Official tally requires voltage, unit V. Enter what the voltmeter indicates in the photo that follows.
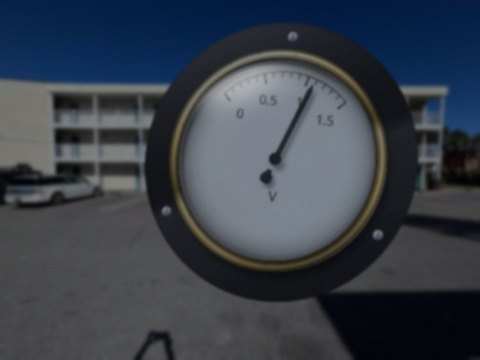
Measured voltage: 1.1 V
